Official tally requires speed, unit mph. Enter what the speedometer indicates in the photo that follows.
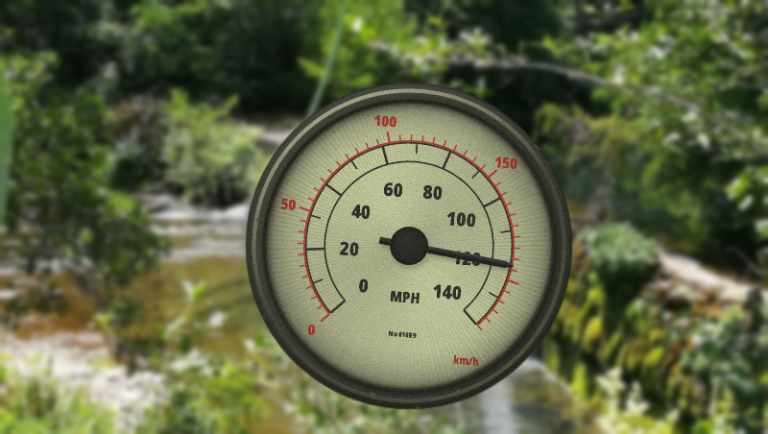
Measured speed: 120 mph
